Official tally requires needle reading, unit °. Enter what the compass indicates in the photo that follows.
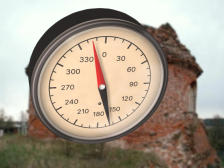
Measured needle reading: 345 °
